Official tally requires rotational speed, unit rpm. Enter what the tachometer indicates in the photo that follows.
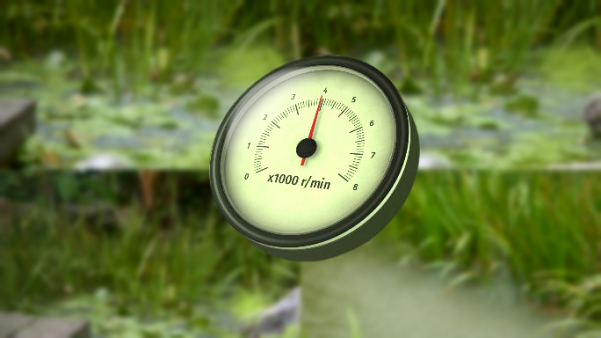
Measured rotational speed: 4000 rpm
